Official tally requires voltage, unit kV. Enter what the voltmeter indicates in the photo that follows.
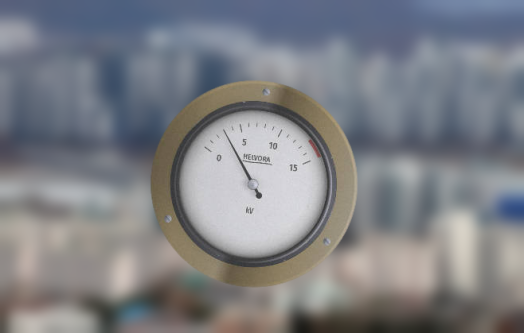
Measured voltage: 3 kV
